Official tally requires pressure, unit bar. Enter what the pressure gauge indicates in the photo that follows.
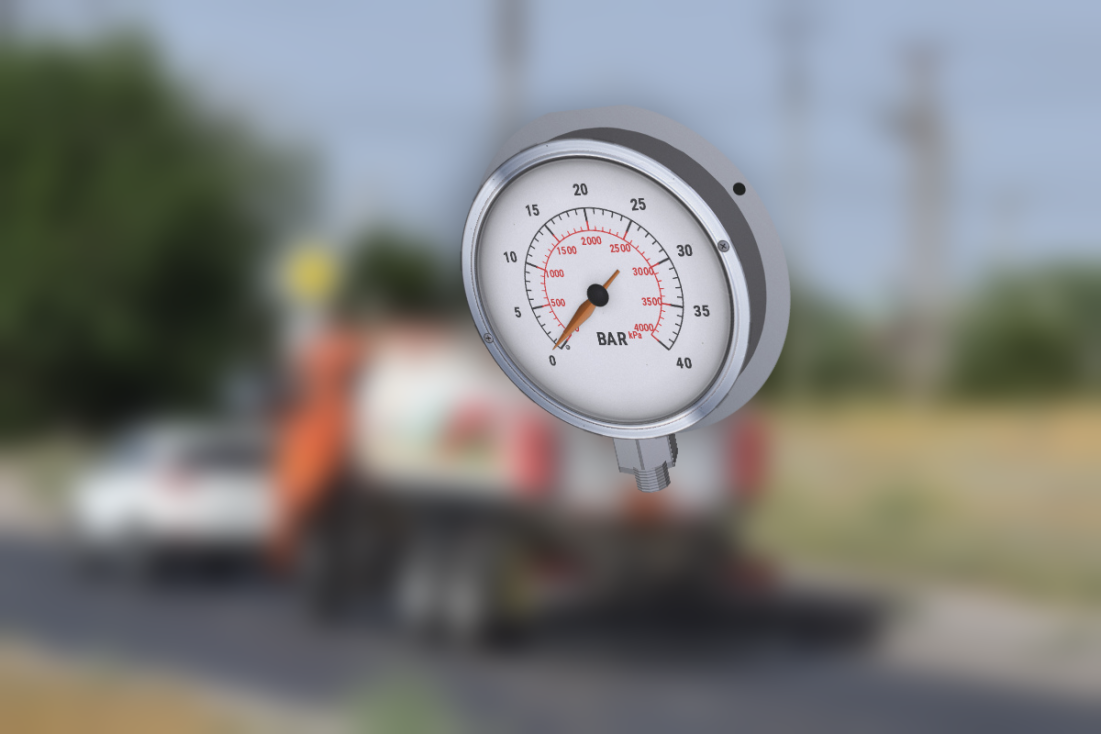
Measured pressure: 0.5 bar
